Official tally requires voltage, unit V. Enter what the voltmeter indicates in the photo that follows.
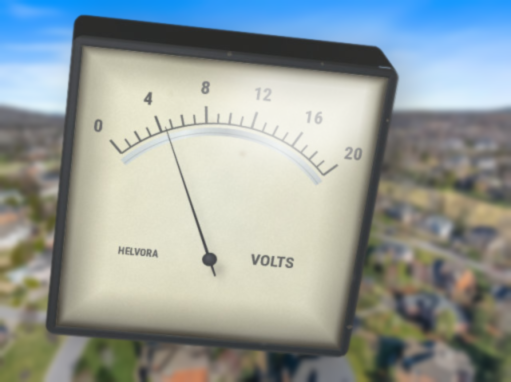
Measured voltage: 4.5 V
